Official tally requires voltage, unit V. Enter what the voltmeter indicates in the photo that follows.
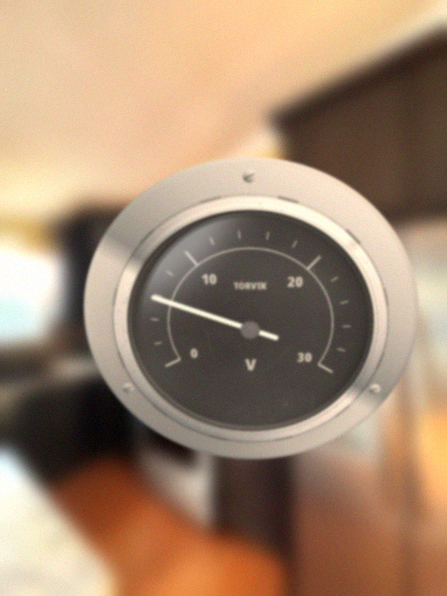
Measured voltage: 6 V
